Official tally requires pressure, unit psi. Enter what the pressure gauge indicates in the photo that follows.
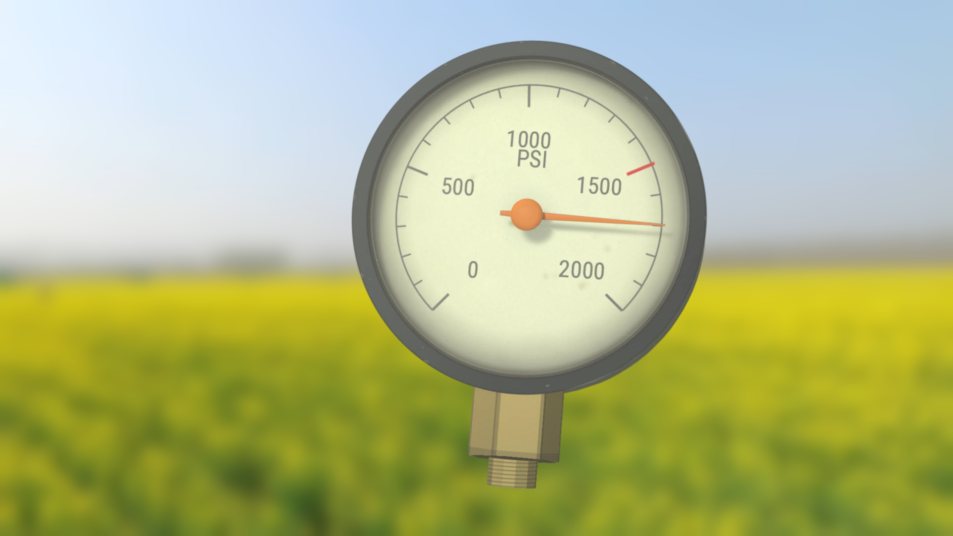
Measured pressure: 1700 psi
